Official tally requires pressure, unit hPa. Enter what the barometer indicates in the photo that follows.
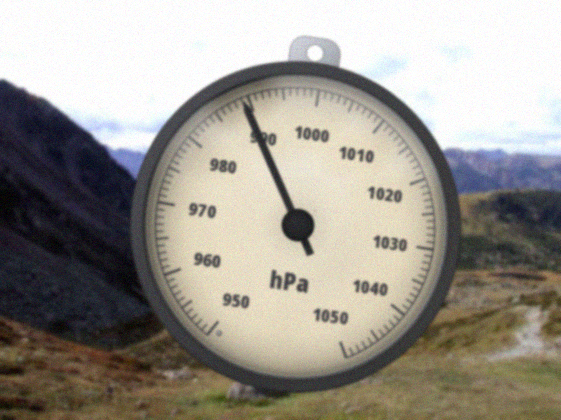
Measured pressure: 989 hPa
